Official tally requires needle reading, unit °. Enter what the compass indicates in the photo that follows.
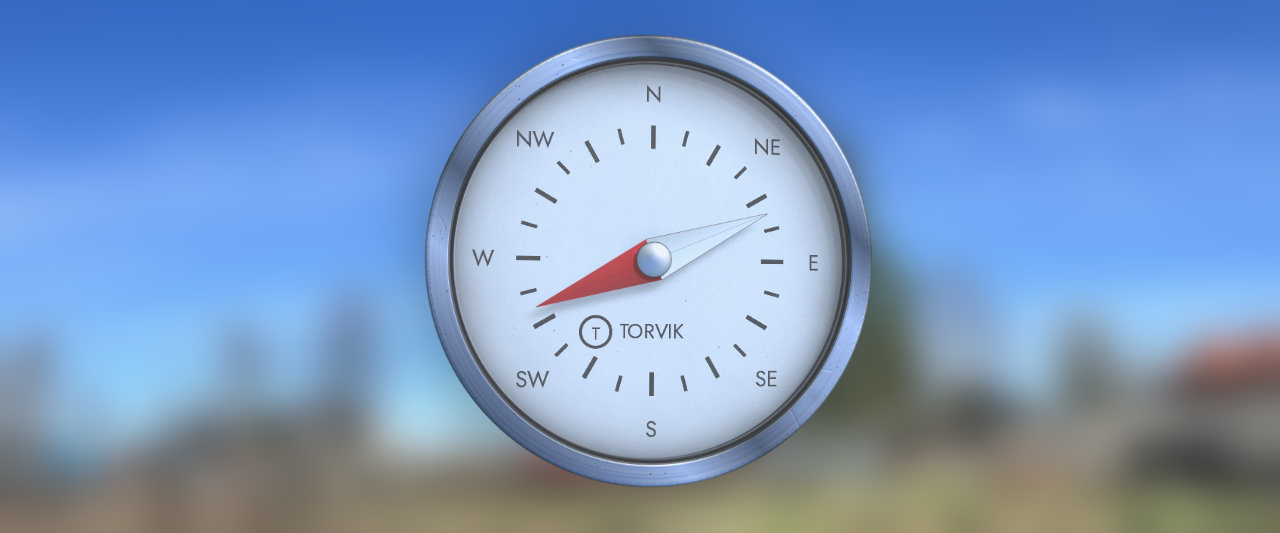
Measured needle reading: 247.5 °
